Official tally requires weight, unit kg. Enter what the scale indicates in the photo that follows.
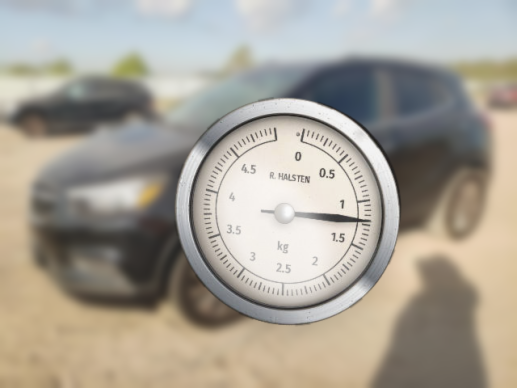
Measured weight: 1.2 kg
